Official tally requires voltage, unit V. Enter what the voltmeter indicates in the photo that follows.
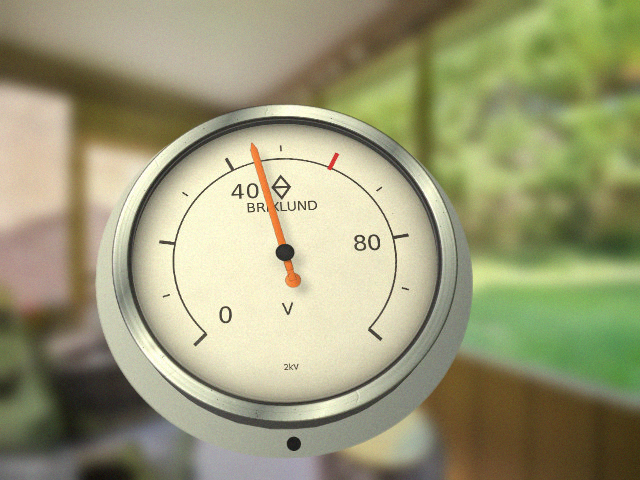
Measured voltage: 45 V
